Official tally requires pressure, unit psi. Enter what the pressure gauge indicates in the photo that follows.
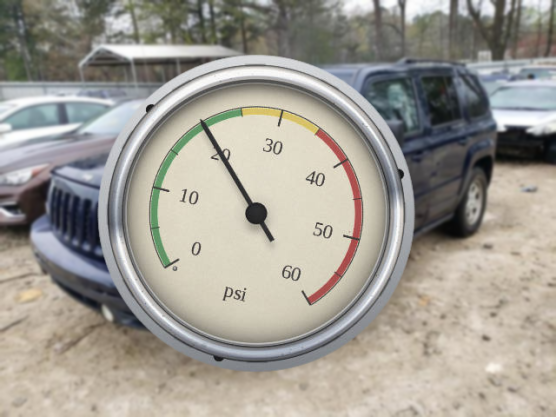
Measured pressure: 20 psi
